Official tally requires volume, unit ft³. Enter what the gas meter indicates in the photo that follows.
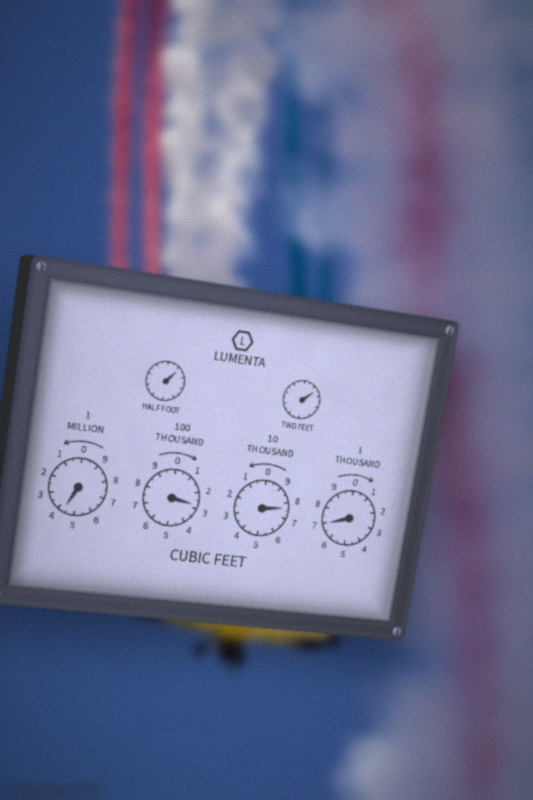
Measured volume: 427700 ft³
